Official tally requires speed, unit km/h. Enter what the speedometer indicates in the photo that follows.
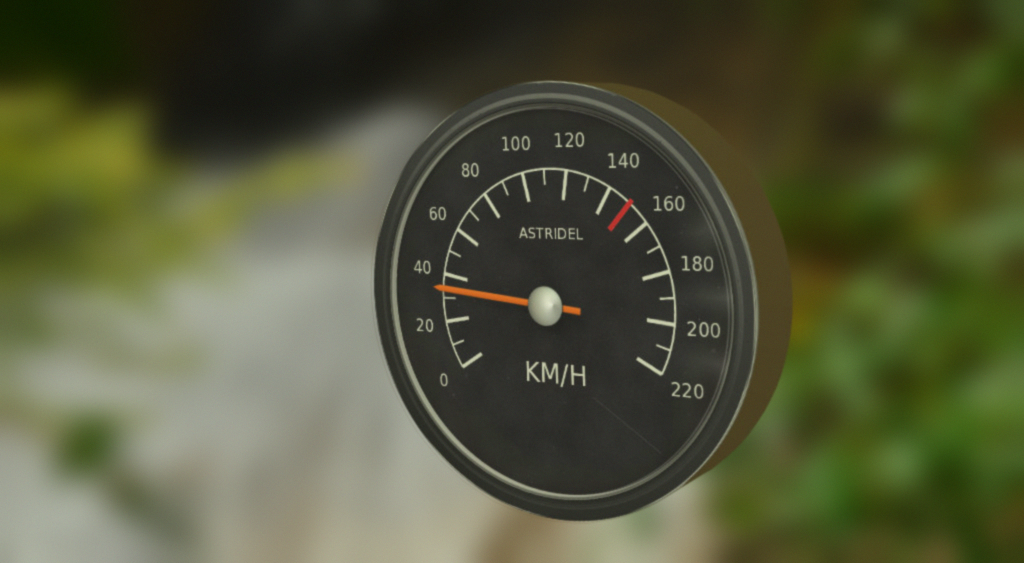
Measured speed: 35 km/h
